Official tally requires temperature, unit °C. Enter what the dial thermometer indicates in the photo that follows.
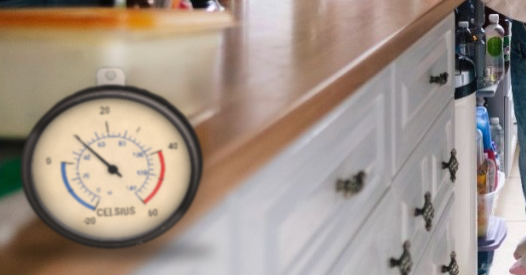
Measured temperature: 10 °C
